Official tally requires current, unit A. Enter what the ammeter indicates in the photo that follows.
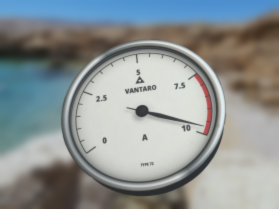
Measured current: 9.75 A
